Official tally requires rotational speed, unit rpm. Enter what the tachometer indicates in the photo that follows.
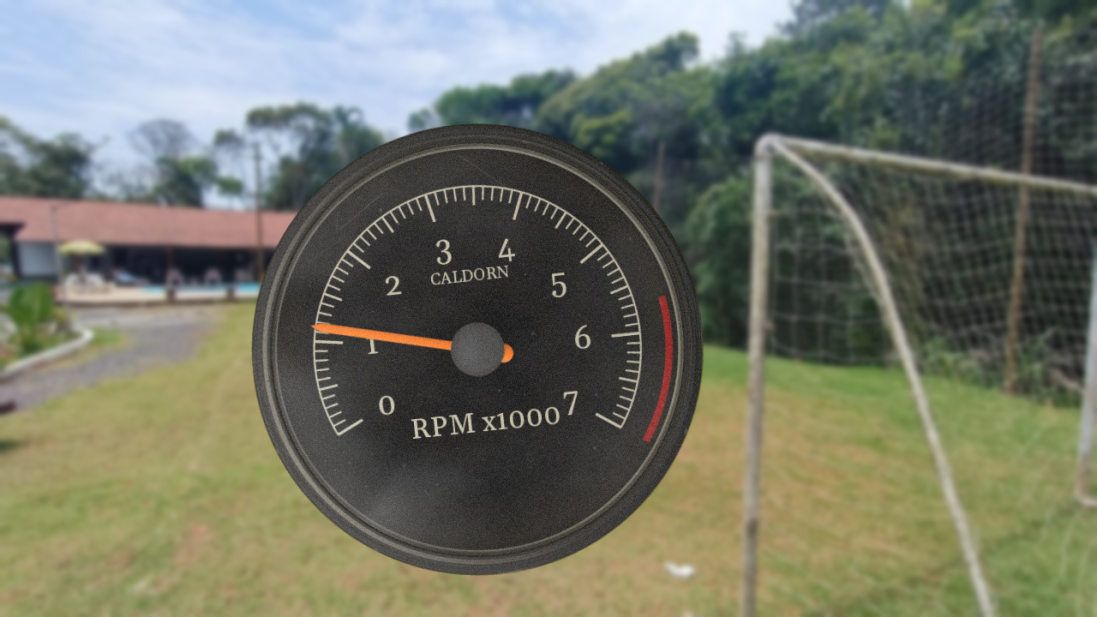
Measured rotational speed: 1150 rpm
